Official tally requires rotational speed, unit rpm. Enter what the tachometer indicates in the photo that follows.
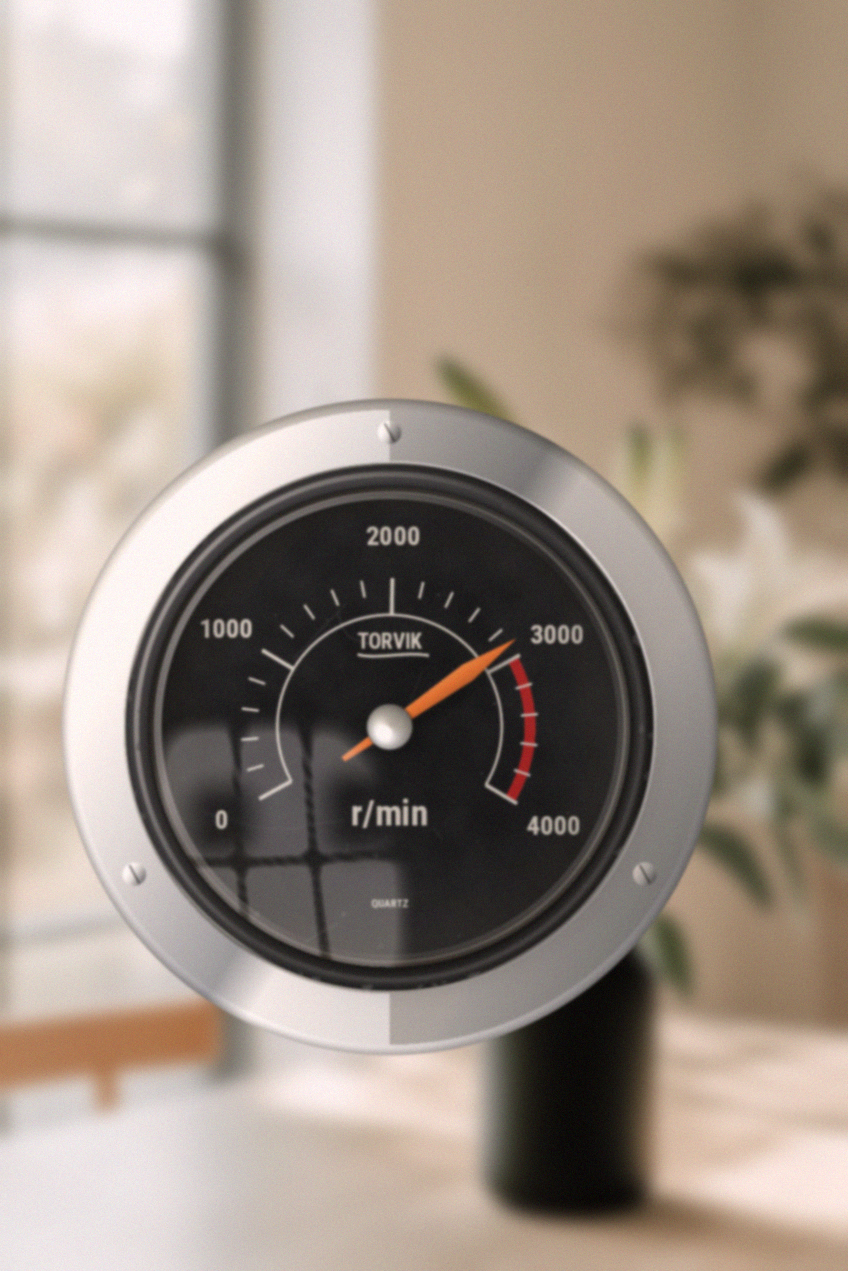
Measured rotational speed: 2900 rpm
